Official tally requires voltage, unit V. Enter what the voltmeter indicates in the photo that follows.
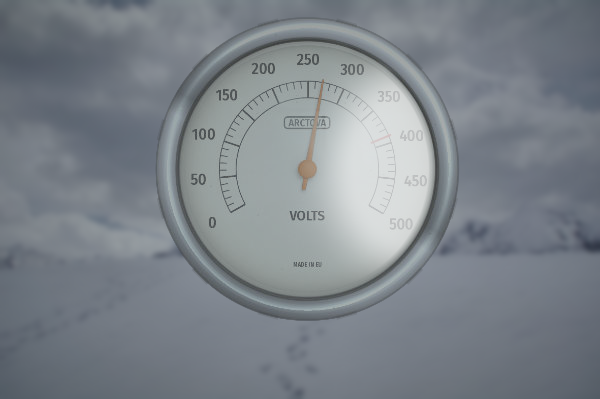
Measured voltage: 270 V
